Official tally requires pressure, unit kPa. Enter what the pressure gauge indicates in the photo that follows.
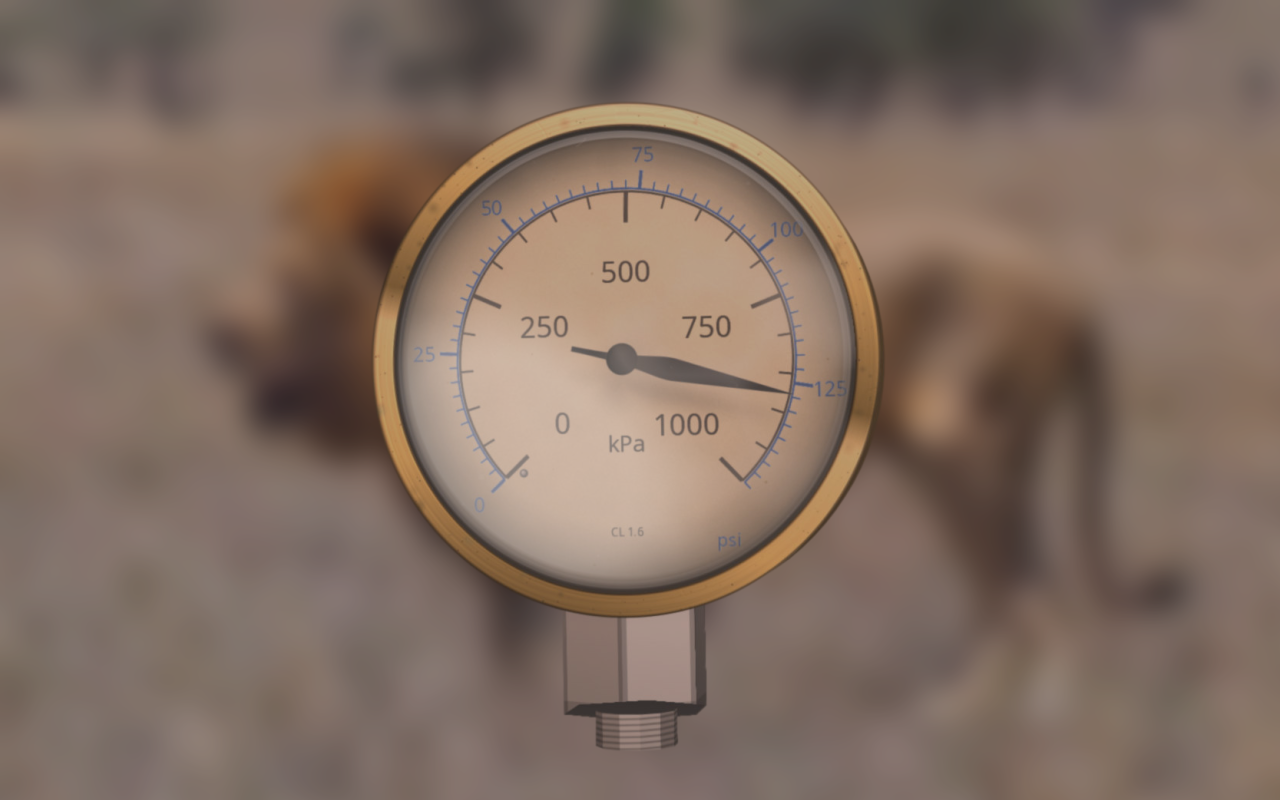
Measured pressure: 875 kPa
